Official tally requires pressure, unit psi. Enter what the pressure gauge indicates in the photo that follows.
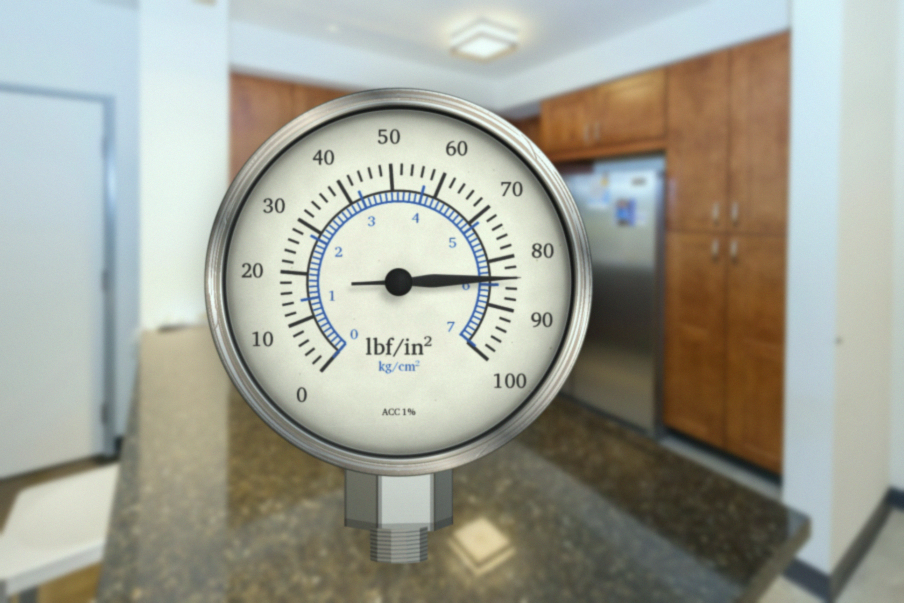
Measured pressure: 84 psi
